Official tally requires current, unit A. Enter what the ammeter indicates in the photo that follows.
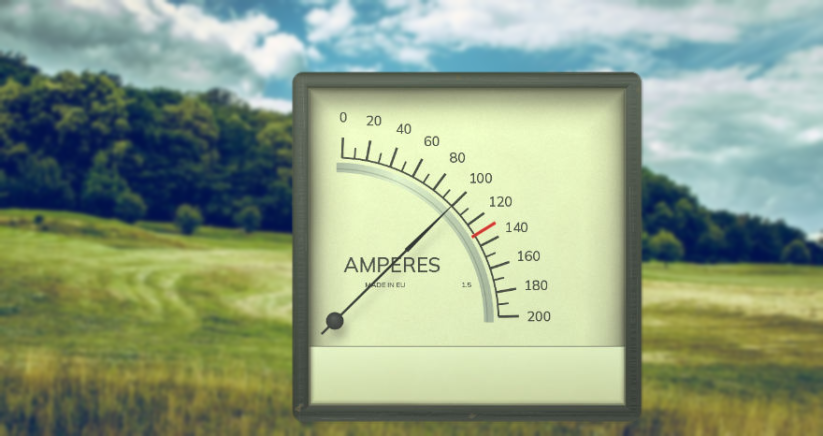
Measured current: 100 A
